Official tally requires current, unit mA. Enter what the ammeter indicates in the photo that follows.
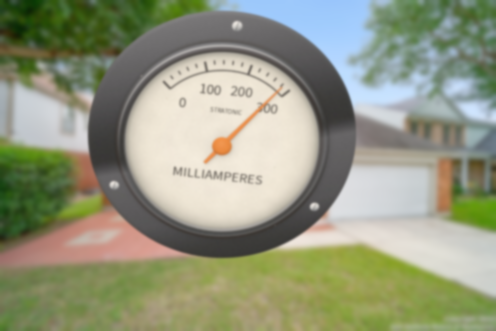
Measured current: 280 mA
